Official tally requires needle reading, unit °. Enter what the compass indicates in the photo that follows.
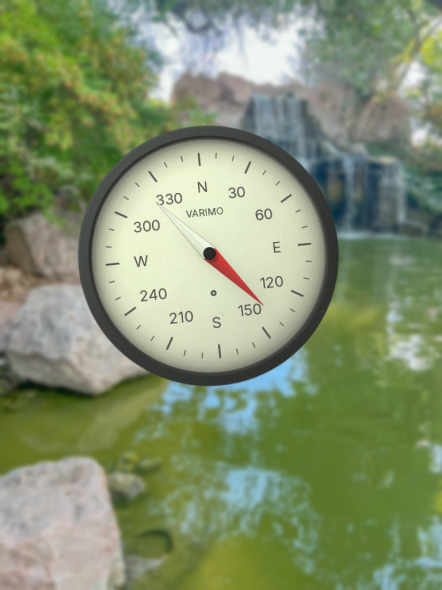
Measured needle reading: 140 °
